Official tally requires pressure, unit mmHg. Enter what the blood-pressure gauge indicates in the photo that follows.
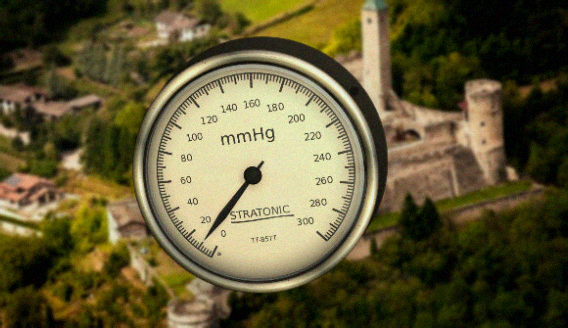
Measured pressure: 10 mmHg
